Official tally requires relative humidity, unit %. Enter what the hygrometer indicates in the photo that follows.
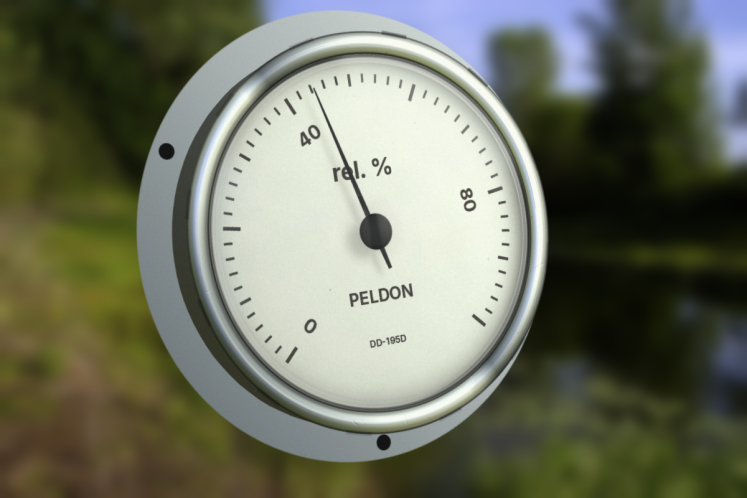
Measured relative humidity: 44 %
